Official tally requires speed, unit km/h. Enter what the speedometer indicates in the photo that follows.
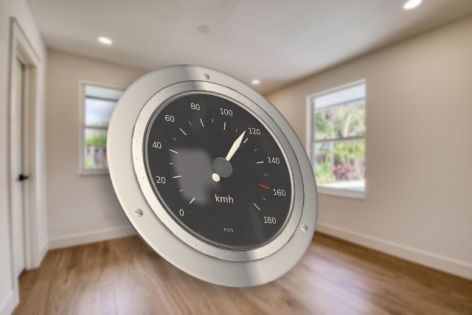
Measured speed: 115 km/h
